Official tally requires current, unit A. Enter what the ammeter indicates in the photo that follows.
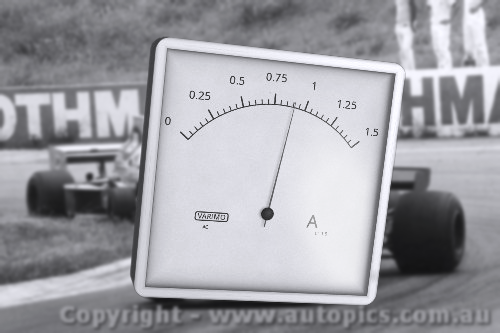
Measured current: 0.9 A
